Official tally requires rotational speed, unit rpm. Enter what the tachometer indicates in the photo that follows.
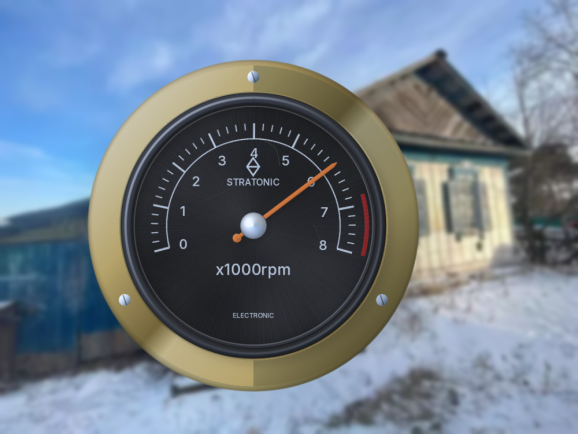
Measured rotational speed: 6000 rpm
